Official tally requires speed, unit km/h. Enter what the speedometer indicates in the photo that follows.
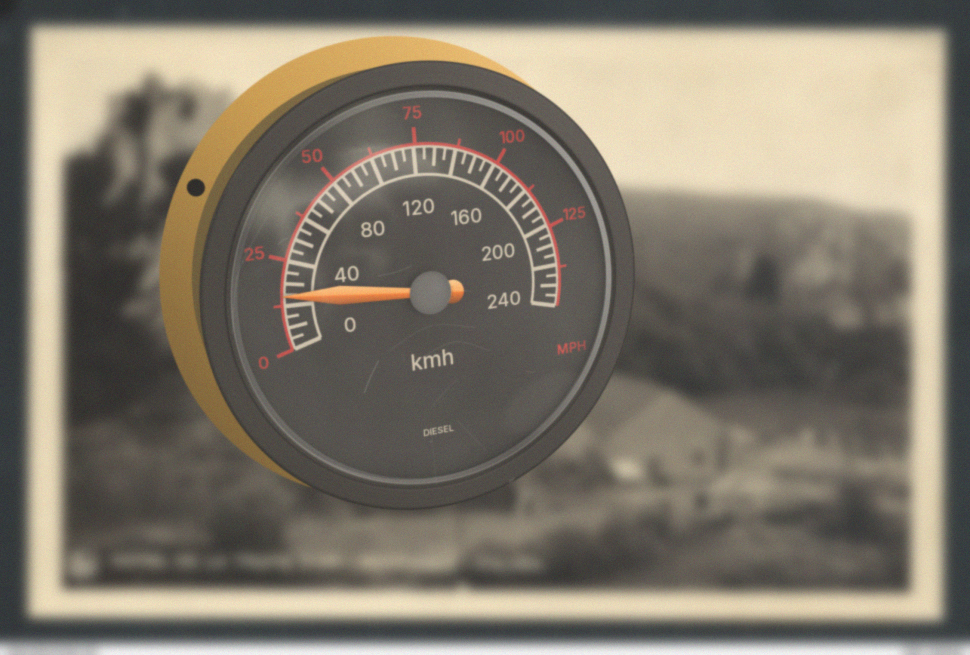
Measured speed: 25 km/h
